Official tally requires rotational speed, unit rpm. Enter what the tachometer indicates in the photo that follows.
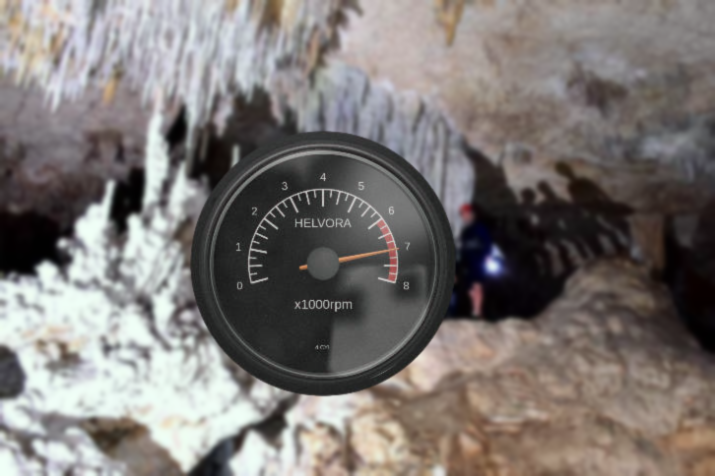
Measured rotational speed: 7000 rpm
